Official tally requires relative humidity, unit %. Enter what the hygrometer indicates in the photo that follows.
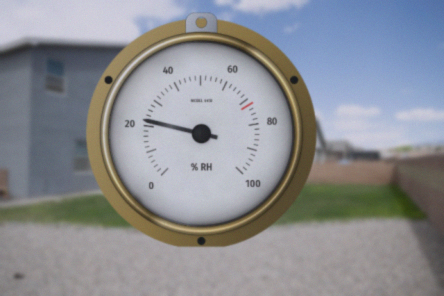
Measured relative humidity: 22 %
